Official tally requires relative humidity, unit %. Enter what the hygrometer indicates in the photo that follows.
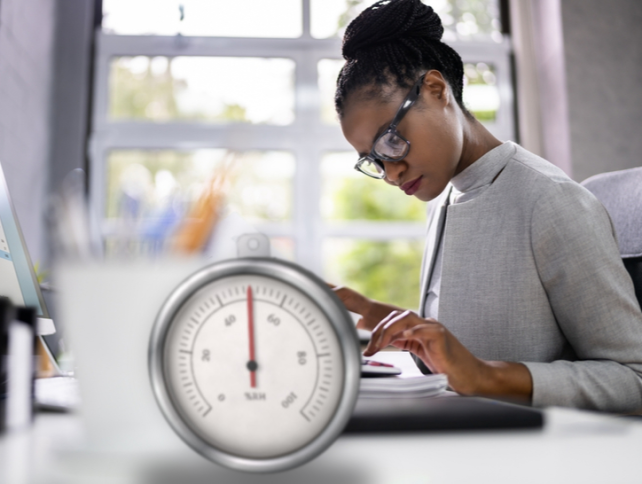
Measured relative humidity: 50 %
